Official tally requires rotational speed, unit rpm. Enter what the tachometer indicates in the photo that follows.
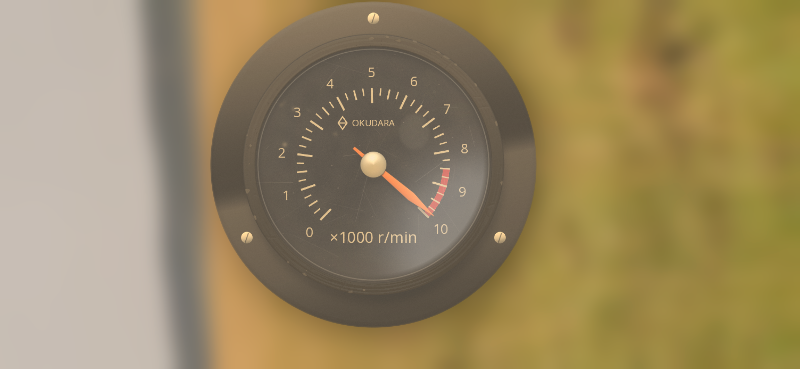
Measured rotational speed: 9875 rpm
